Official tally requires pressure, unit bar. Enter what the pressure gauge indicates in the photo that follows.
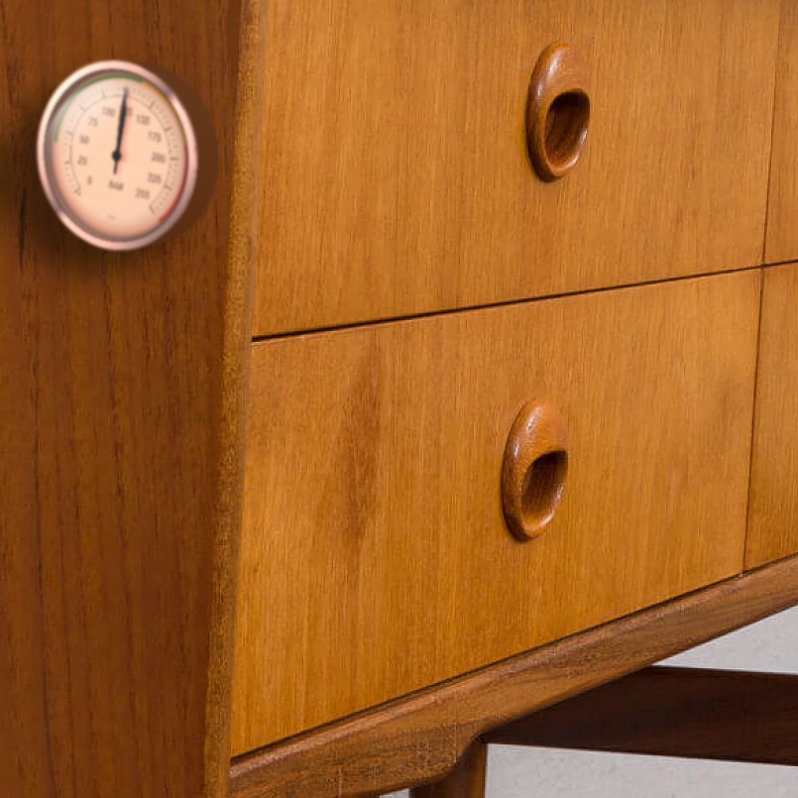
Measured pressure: 125 bar
